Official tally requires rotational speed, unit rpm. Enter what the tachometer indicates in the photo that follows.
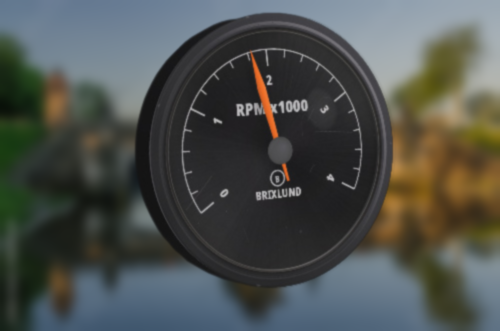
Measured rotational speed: 1800 rpm
